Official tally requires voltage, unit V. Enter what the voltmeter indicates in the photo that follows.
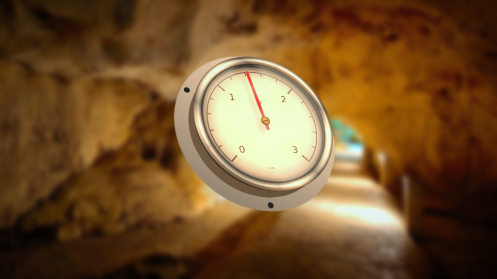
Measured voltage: 1.4 V
